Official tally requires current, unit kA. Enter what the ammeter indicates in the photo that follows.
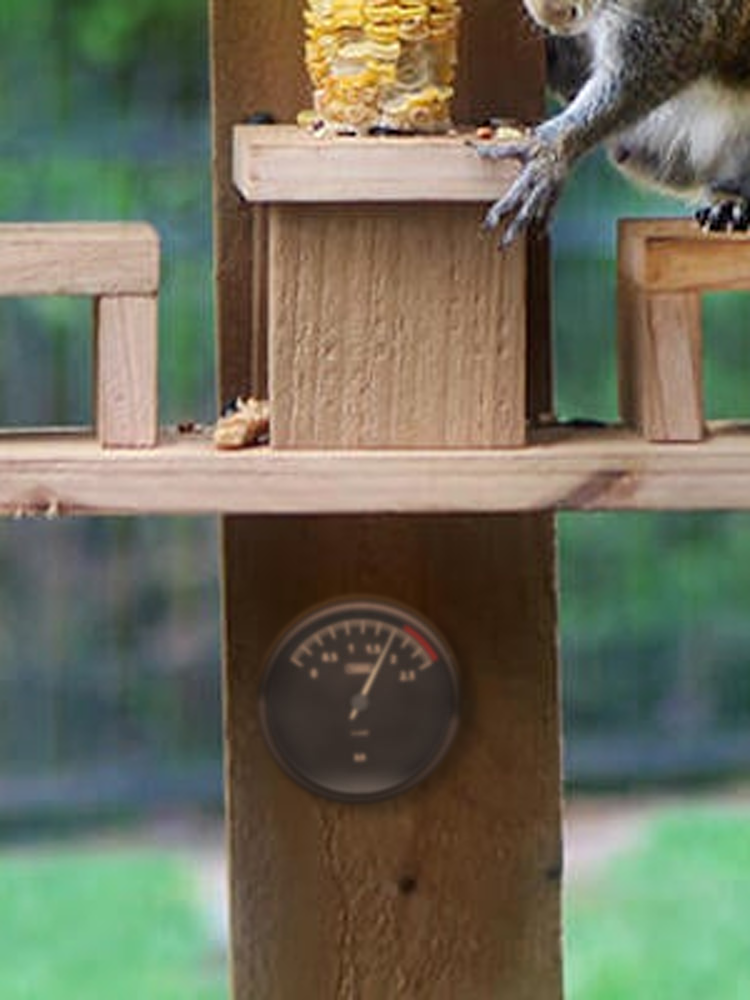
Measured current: 1.75 kA
